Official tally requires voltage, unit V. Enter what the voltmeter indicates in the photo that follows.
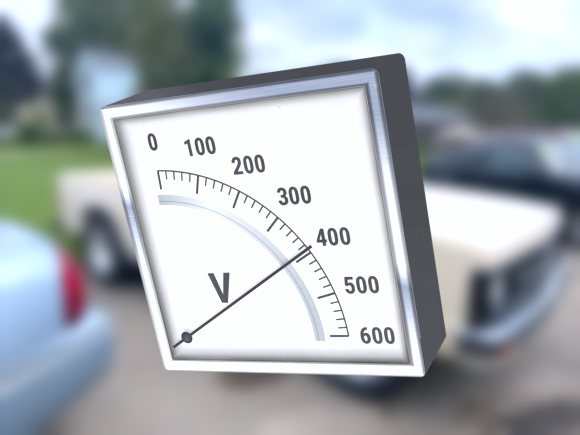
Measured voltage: 390 V
